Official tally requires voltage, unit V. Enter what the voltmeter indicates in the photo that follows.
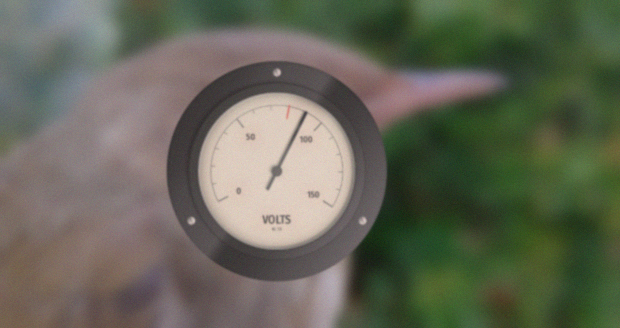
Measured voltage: 90 V
